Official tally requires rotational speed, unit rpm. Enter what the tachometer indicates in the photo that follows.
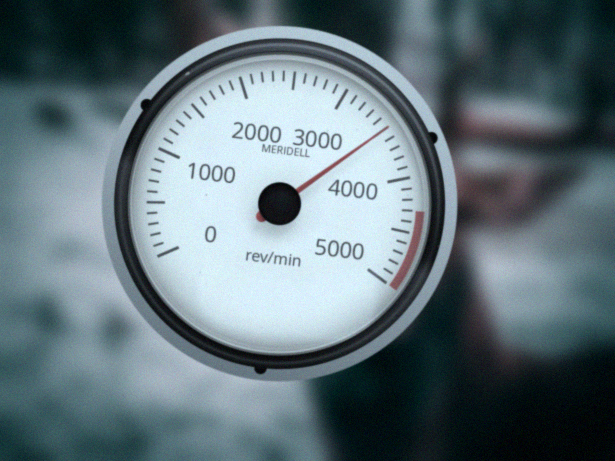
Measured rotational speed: 3500 rpm
